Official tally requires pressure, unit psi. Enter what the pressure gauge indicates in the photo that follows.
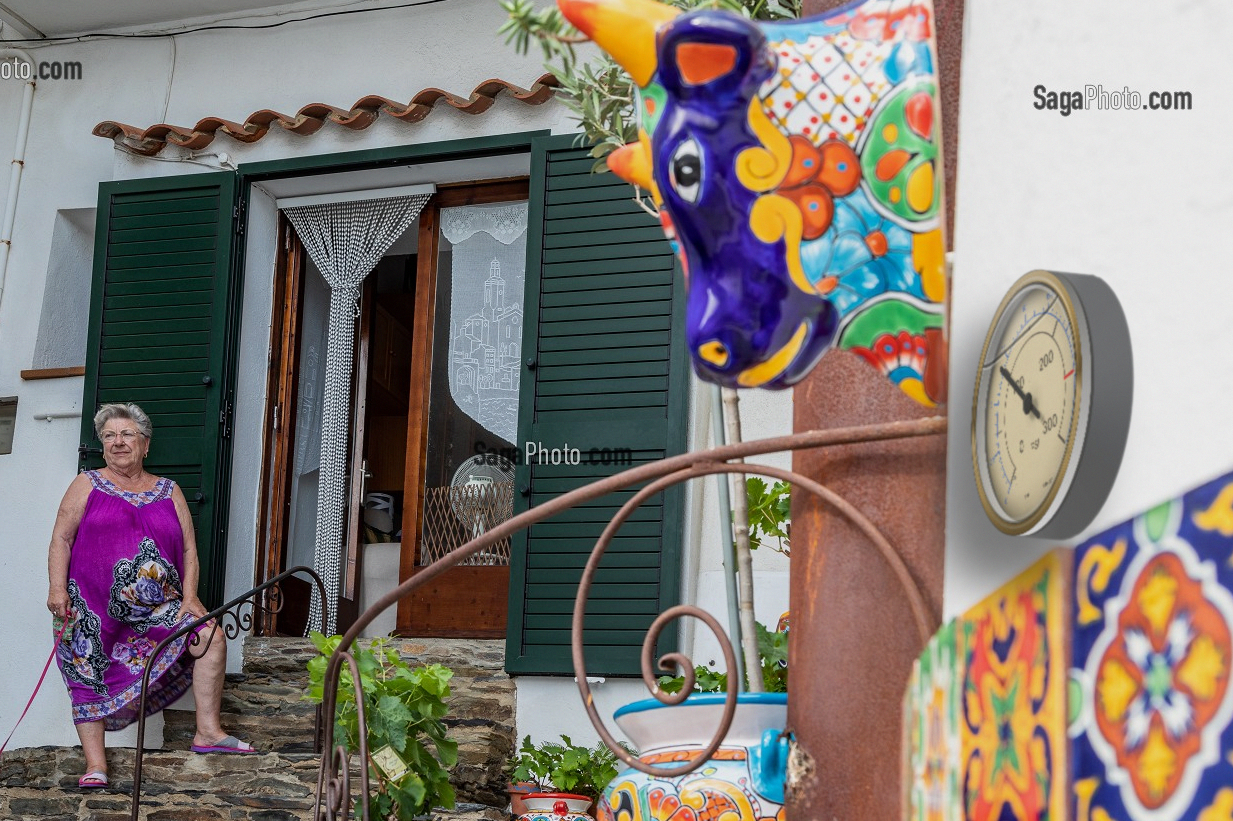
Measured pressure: 100 psi
